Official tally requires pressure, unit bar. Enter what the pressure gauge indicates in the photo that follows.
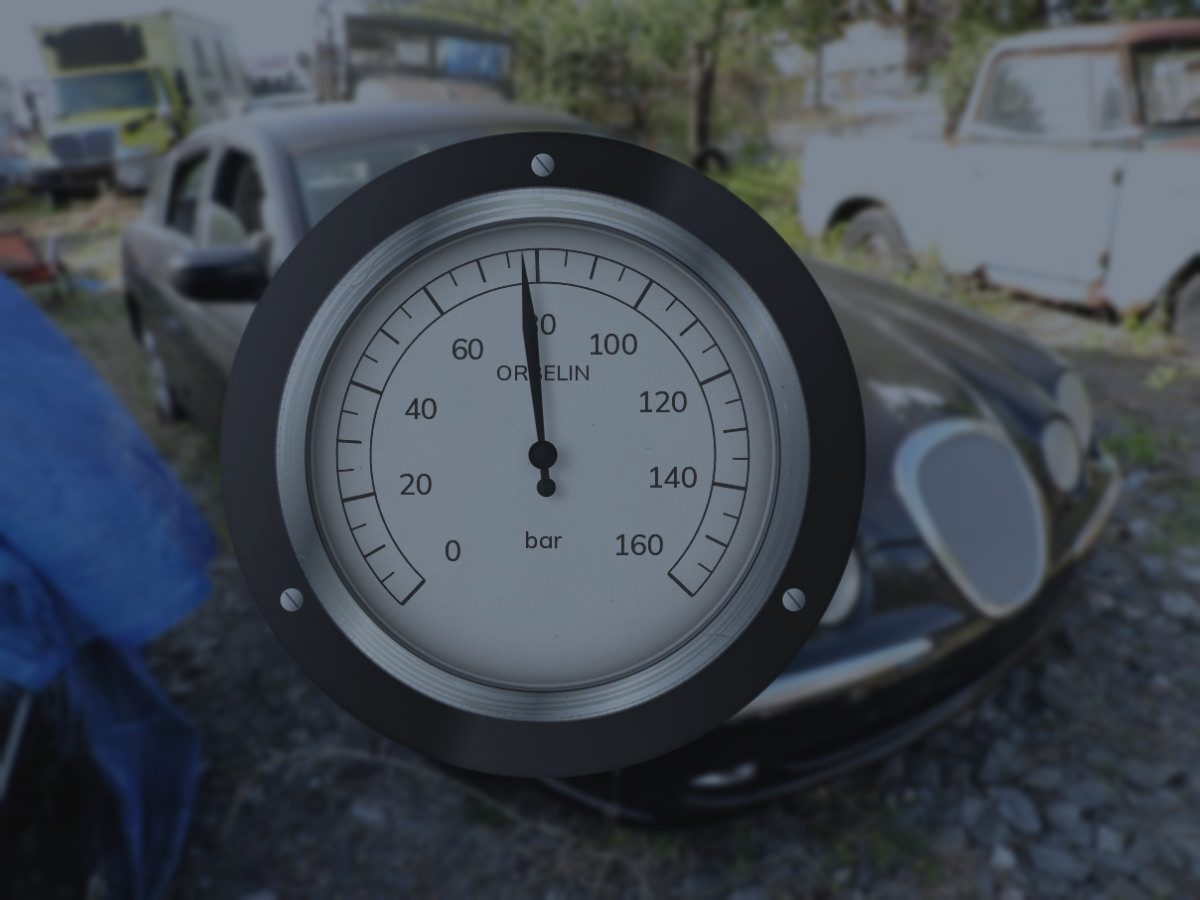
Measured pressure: 77.5 bar
